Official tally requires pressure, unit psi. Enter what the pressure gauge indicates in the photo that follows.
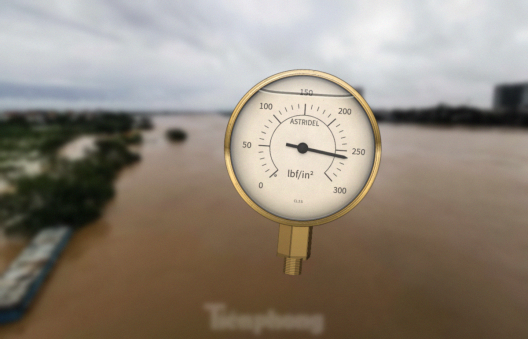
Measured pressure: 260 psi
